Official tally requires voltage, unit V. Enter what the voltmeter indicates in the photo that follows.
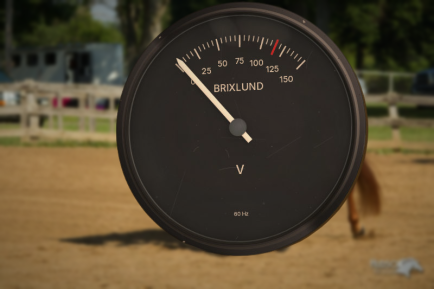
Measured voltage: 5 V
